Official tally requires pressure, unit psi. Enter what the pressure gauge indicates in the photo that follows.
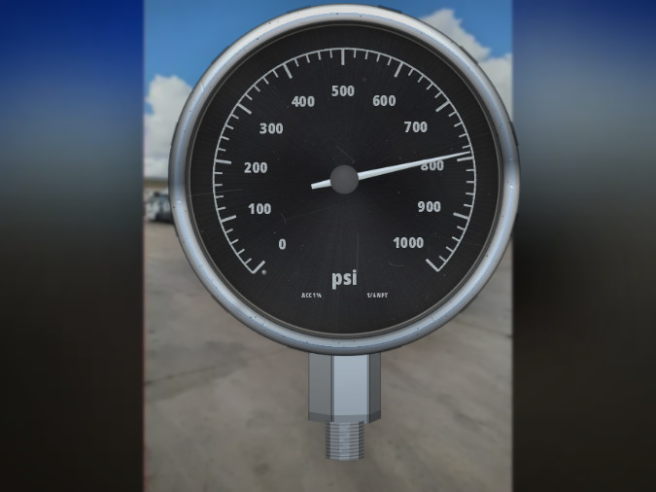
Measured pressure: 790 psi
